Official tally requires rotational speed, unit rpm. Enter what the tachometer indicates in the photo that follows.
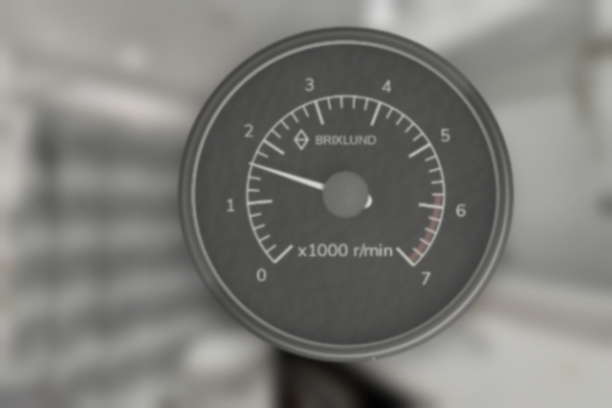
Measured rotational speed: 1600 rpm
